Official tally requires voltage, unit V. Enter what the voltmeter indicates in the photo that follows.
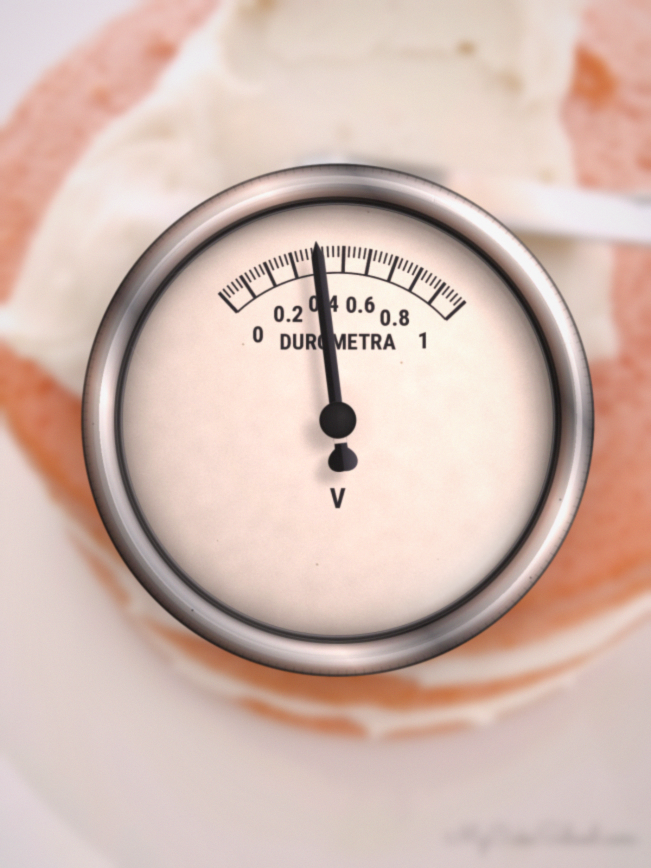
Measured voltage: 0.4 V
